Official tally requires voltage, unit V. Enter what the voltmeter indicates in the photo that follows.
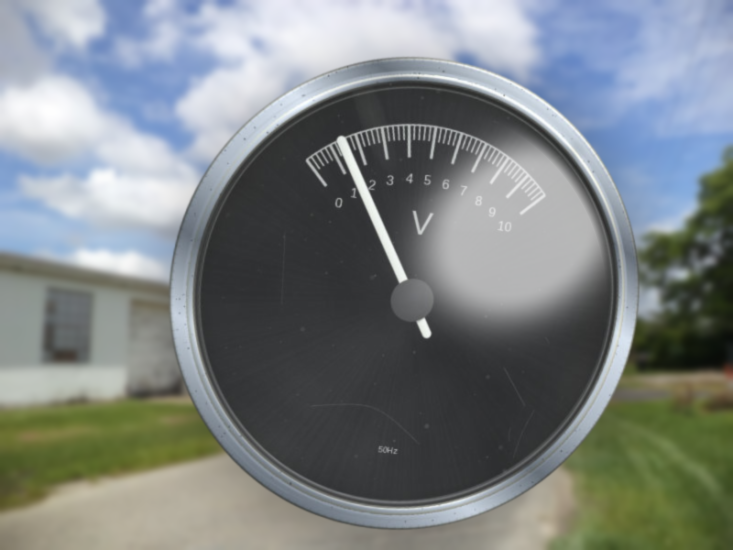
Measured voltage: 1.4 V
